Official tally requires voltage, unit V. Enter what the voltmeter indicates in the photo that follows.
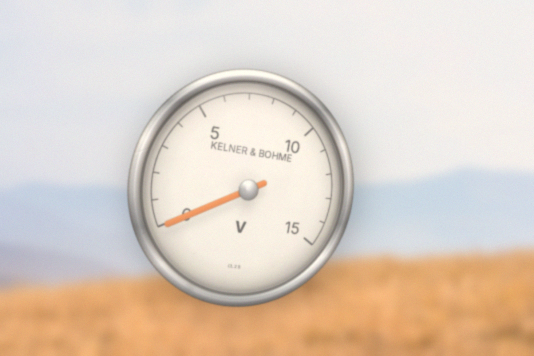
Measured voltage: 0 V
